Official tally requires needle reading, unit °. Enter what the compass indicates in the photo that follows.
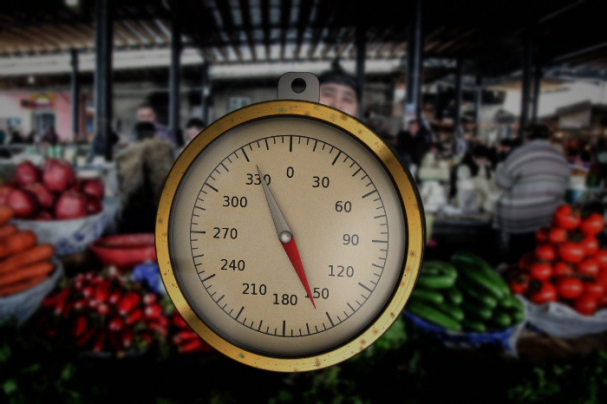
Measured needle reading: 155 °
